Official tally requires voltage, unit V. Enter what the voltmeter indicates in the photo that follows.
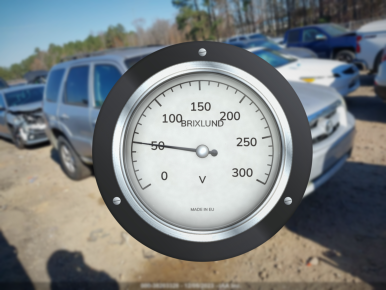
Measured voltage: 50 V
